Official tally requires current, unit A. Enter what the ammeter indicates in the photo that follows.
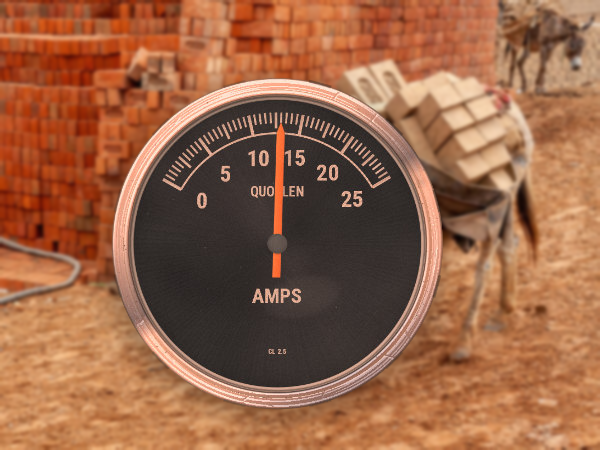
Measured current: 13 A
